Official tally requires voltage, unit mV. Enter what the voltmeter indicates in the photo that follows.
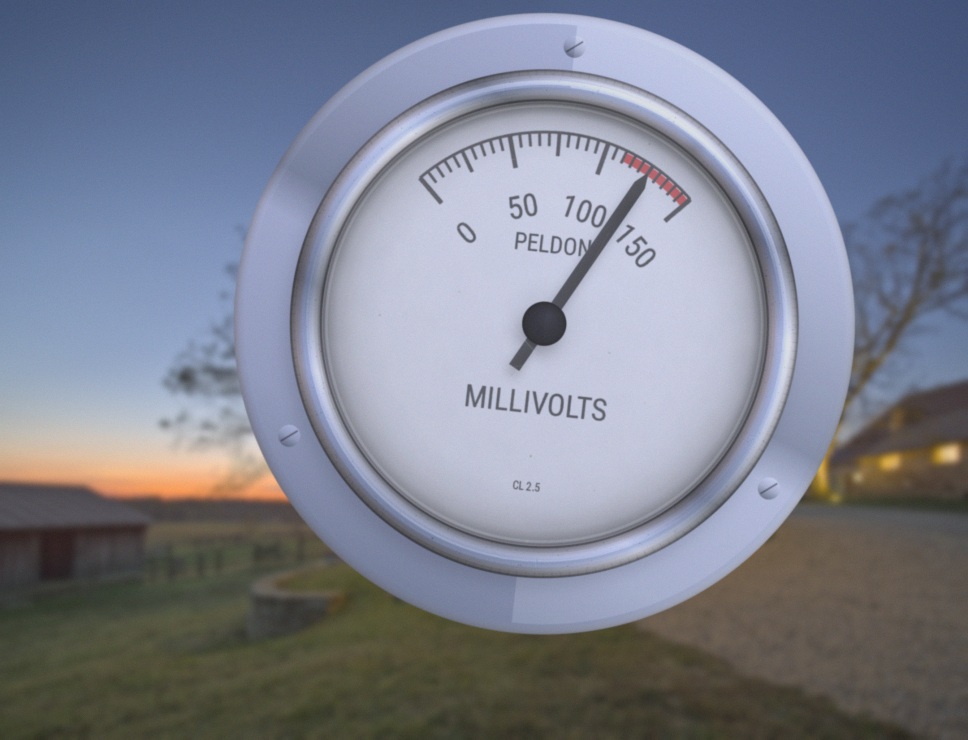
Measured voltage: 125 mV
